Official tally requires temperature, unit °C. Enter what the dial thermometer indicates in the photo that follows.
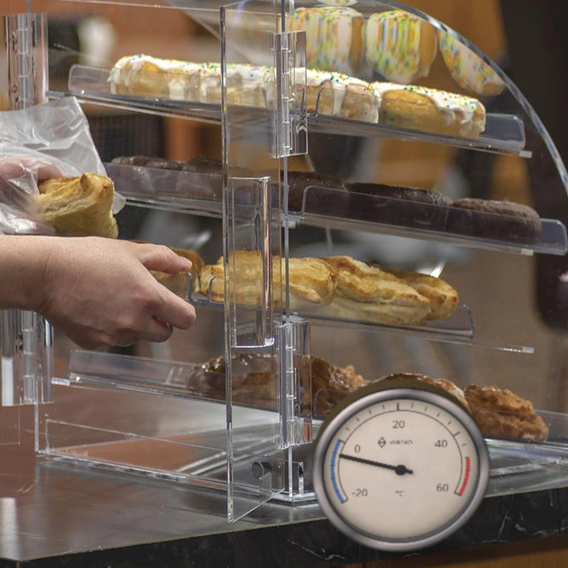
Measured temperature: -4 °C
